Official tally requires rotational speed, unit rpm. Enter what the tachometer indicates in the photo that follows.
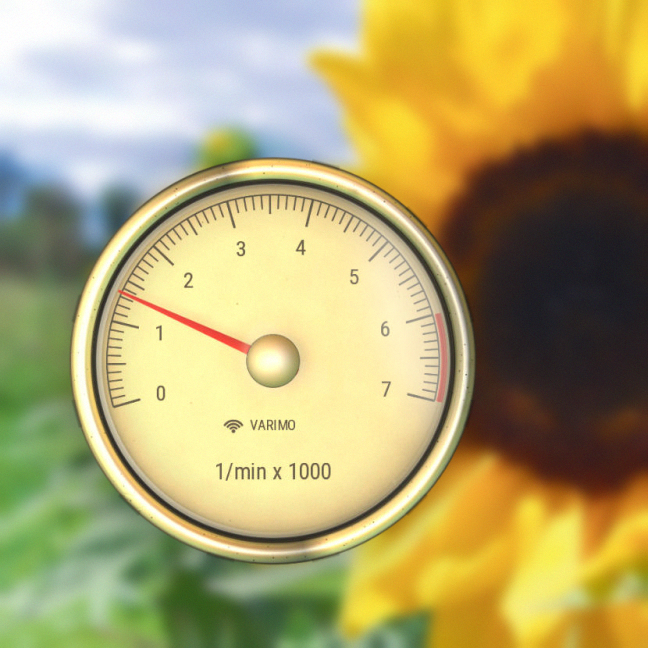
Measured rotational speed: 1350 rpm
